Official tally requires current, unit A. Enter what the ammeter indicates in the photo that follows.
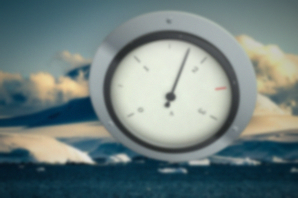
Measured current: 1.75 A
